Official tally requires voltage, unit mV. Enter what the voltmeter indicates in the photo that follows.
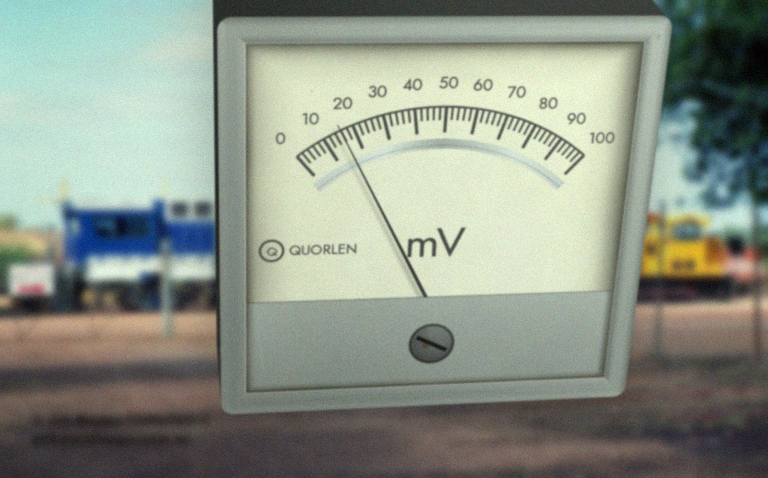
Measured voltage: 16 mV
